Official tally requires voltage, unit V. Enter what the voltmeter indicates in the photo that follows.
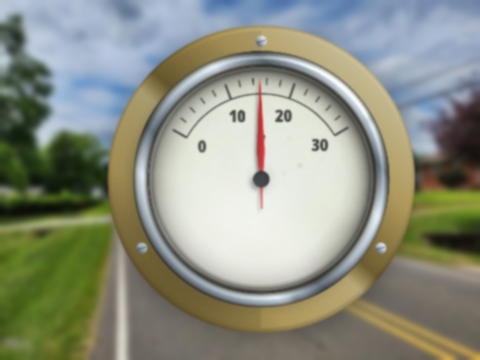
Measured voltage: 15 V
